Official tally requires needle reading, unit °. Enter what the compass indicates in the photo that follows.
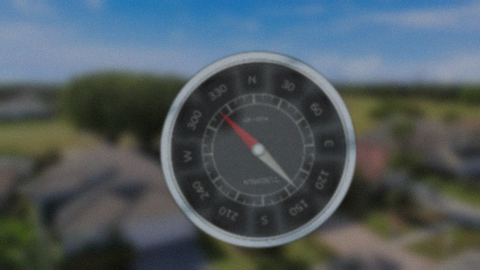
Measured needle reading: 320 °
